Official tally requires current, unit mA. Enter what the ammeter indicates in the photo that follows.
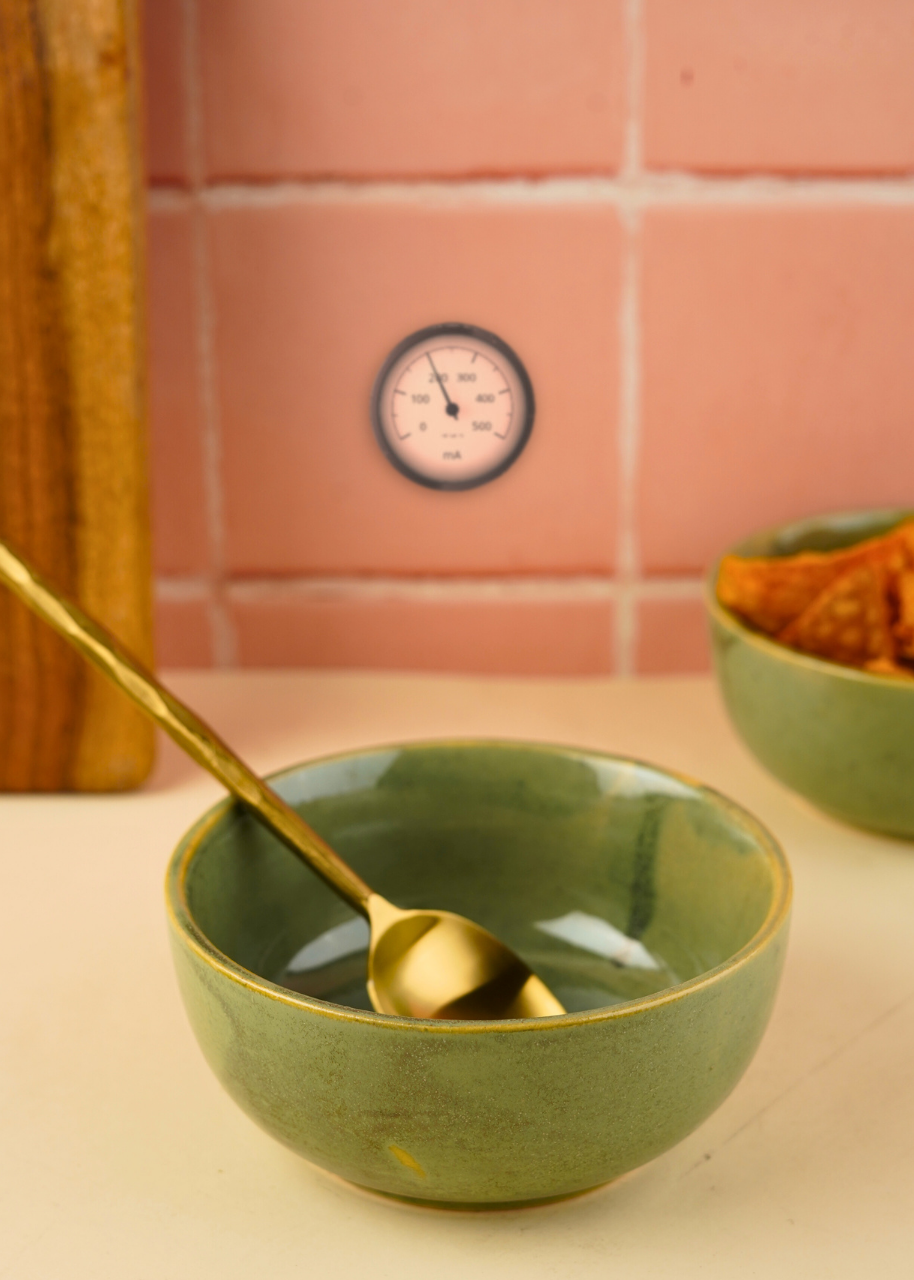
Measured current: 200 mA
